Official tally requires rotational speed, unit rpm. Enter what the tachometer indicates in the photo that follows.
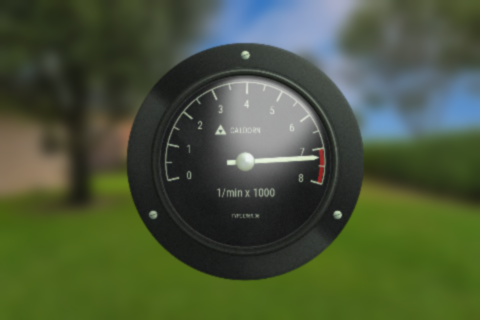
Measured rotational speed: 7250 rpm
